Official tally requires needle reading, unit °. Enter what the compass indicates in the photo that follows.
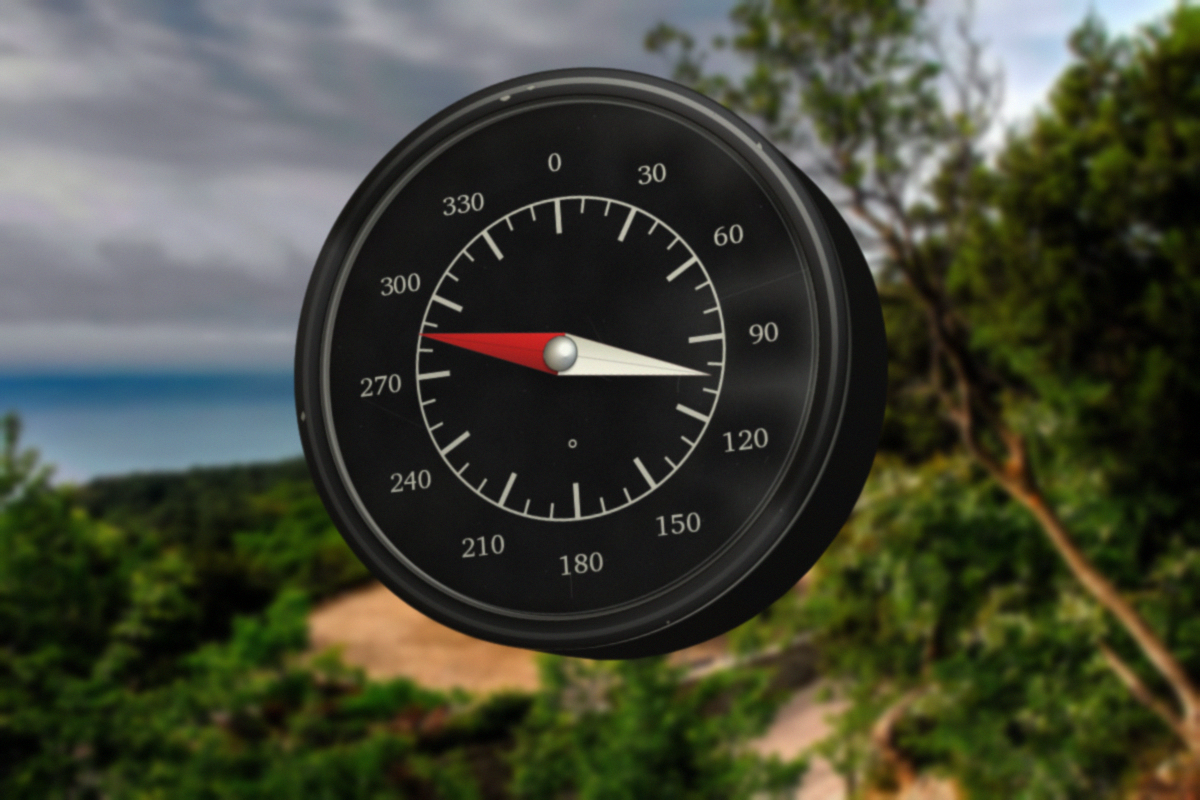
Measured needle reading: 285 °
